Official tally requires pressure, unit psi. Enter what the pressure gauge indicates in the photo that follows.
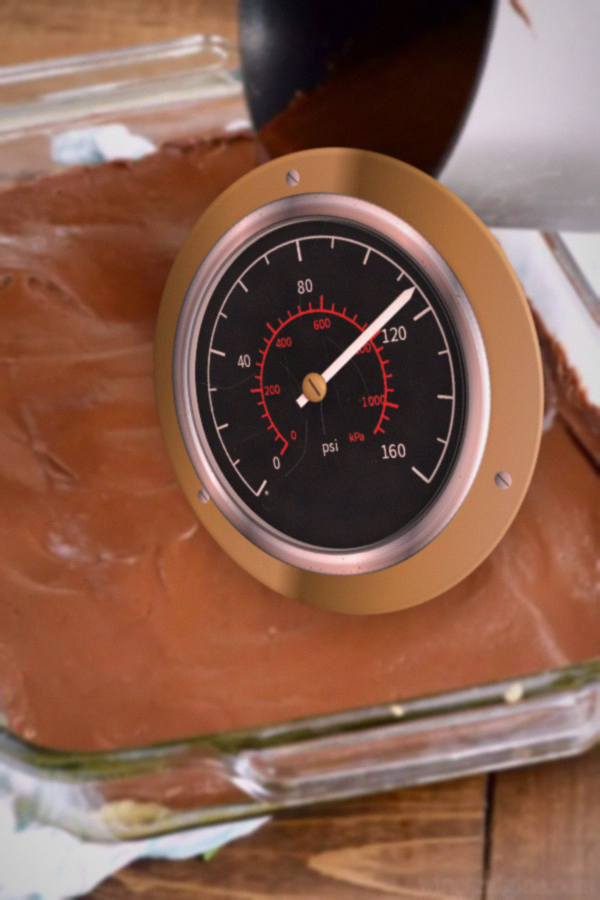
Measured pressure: 115 psi
